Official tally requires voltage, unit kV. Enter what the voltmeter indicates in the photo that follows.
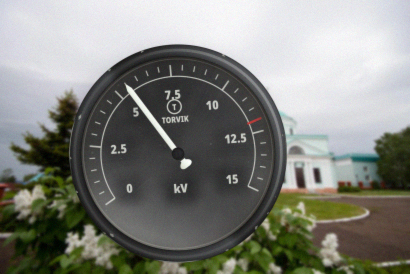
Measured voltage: 5.5 kV
